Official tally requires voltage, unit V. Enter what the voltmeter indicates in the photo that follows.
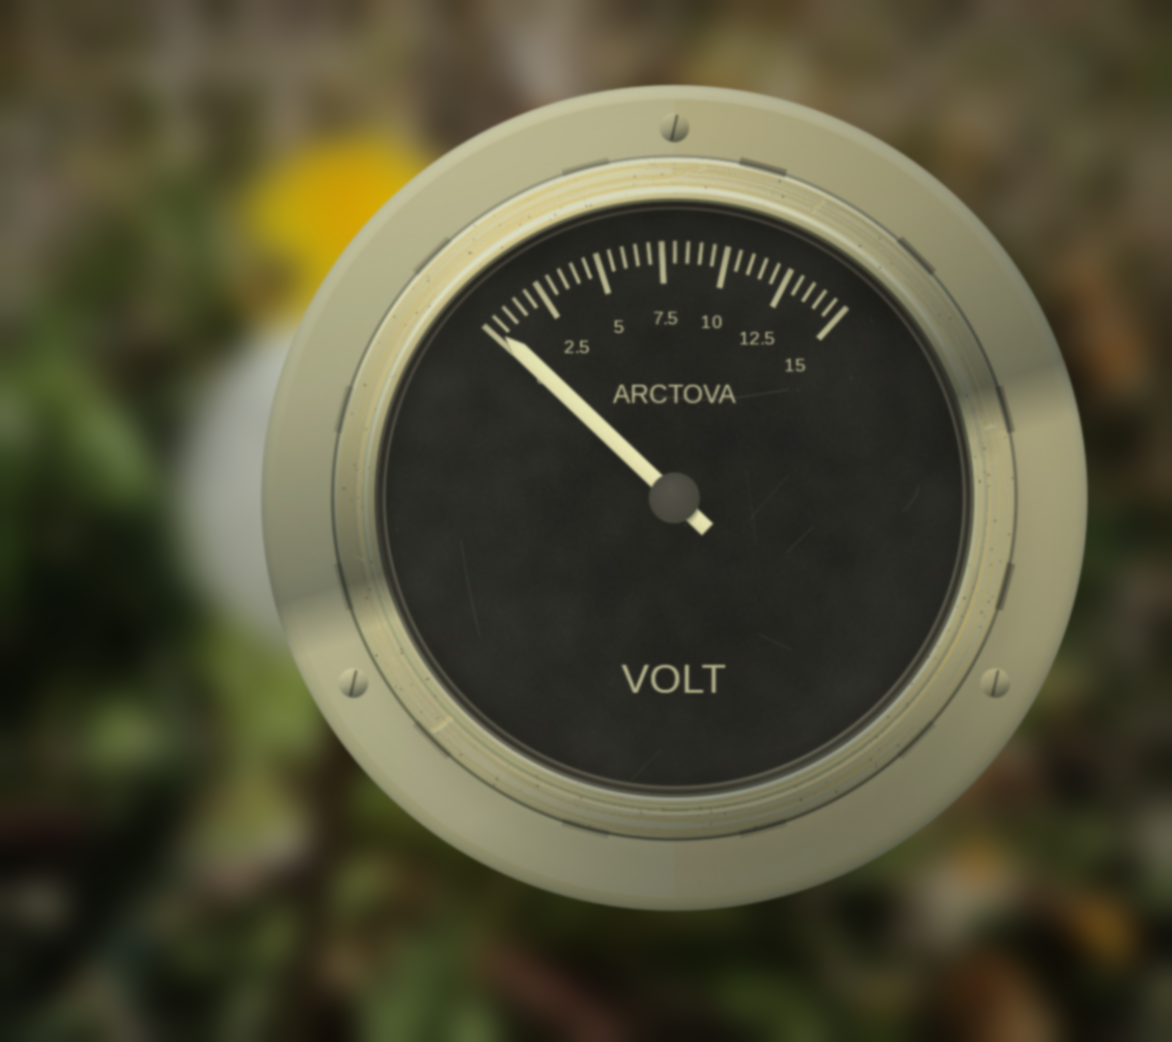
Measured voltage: 0.25 V
